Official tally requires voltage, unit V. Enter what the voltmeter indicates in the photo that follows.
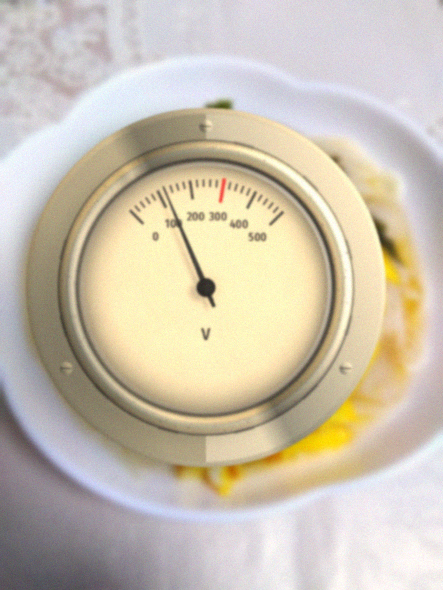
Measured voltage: 120 V
